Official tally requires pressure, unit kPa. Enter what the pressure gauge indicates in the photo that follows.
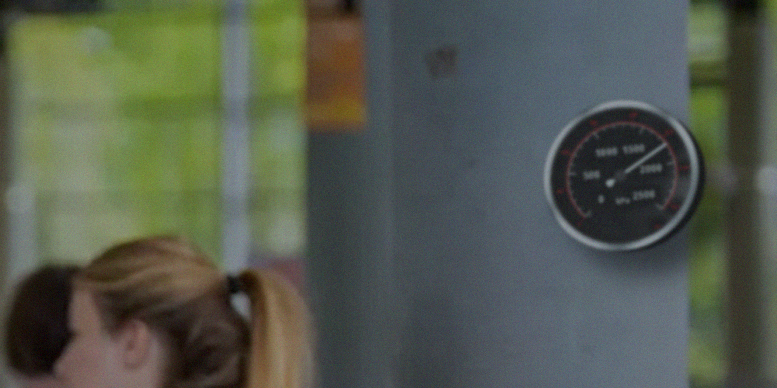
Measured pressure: 1800 kPa
